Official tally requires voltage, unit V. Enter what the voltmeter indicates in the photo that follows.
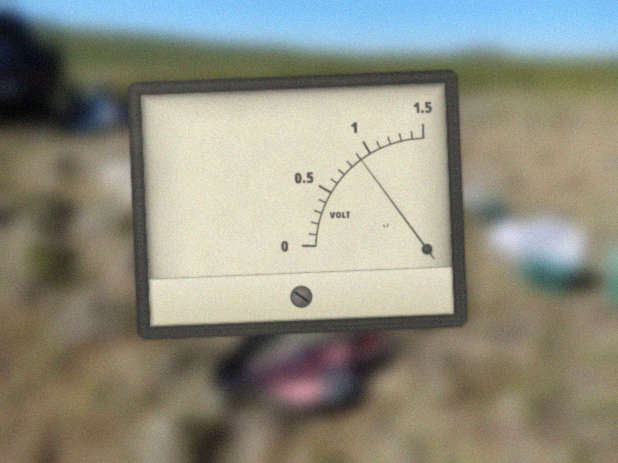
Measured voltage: 0.9 V
